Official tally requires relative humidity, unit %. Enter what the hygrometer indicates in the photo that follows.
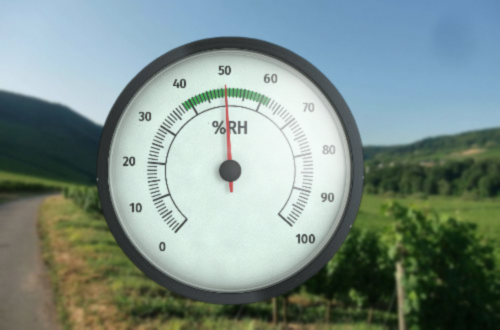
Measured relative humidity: 50 %
